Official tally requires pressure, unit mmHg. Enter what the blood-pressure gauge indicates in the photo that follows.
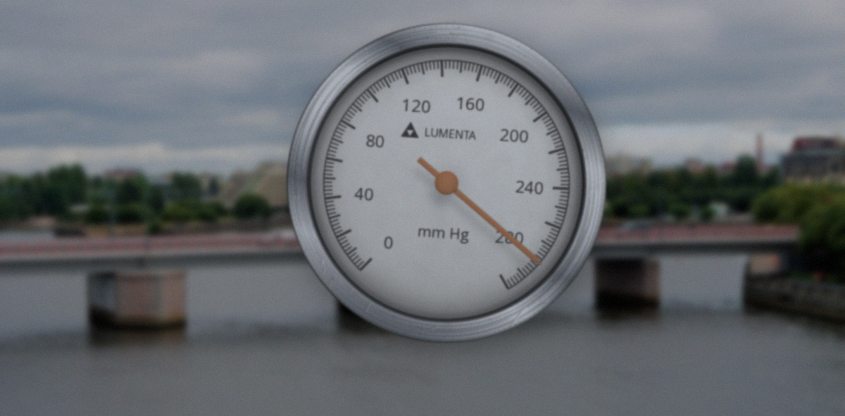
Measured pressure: 280 mmHg
